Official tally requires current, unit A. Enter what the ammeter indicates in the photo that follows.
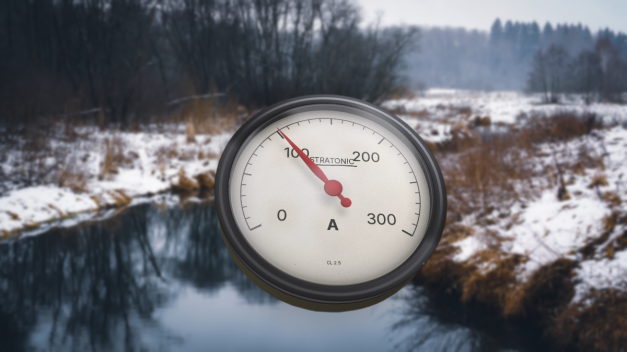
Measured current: 100 A
